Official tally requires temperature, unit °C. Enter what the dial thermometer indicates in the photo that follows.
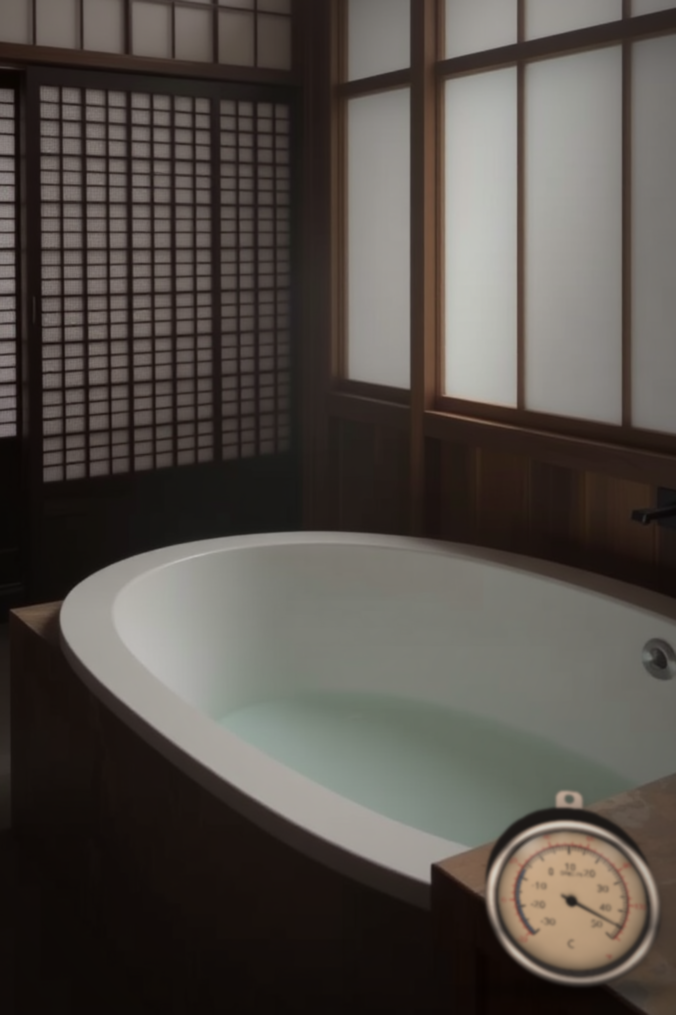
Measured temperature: 45 °C
